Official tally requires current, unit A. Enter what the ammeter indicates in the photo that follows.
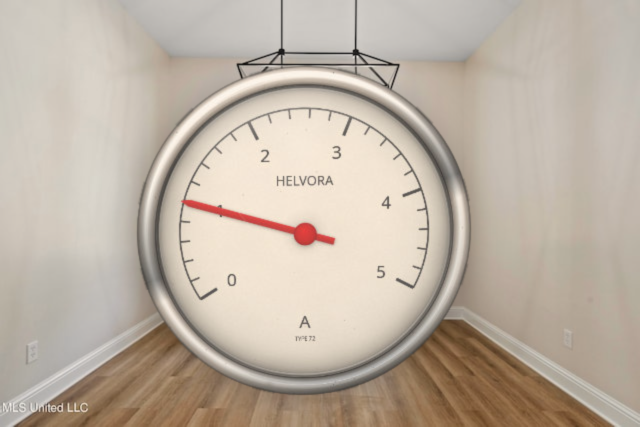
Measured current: 1 A
